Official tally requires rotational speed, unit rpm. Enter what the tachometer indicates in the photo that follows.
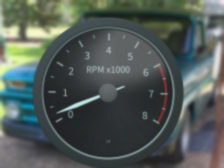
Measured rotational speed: 250 rpm
